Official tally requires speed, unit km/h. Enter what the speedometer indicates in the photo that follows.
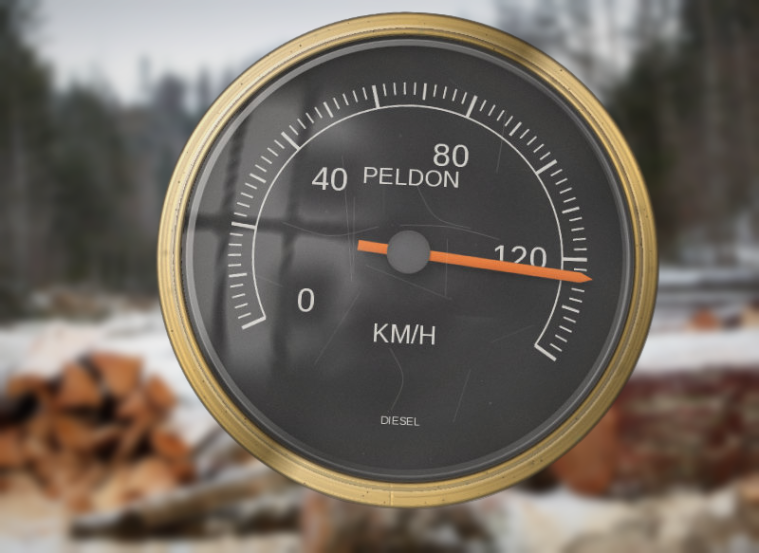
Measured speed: 124 km/h
